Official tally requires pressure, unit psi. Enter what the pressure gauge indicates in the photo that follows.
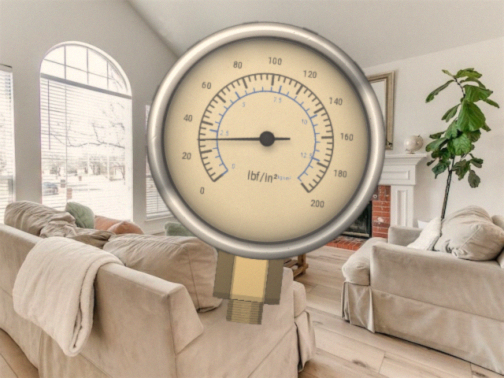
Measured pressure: 28 psi
